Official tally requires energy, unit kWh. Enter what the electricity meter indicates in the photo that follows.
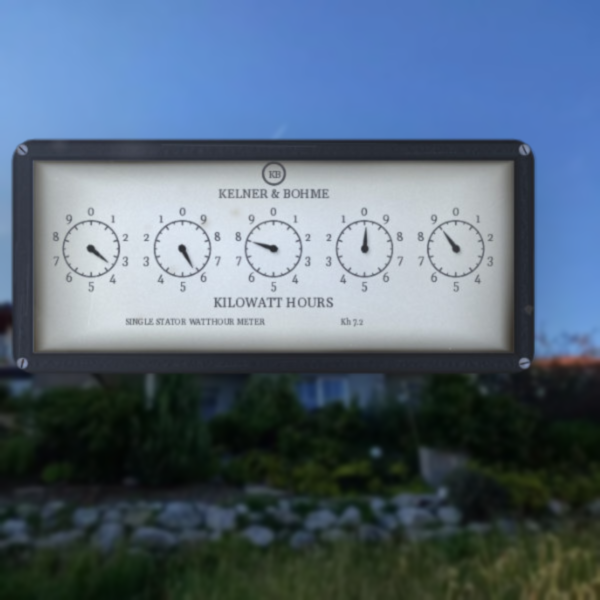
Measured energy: 35799 kWh
